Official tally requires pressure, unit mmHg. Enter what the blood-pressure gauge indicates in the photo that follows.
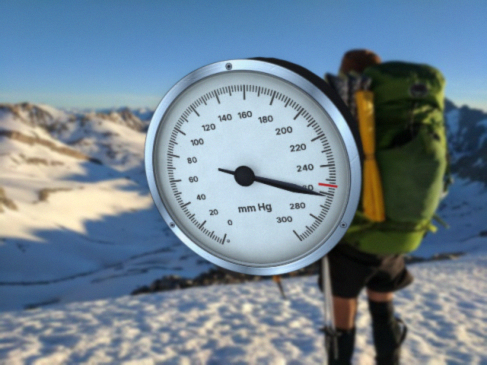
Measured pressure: 260 mmHg
